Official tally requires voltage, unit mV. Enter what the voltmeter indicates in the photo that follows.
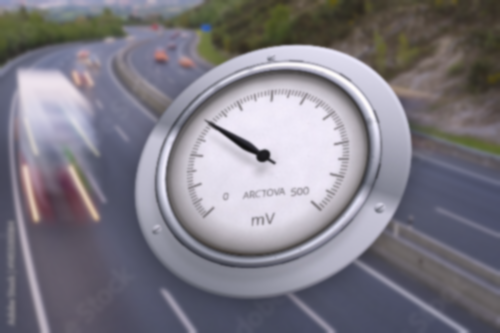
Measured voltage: 150 mV
